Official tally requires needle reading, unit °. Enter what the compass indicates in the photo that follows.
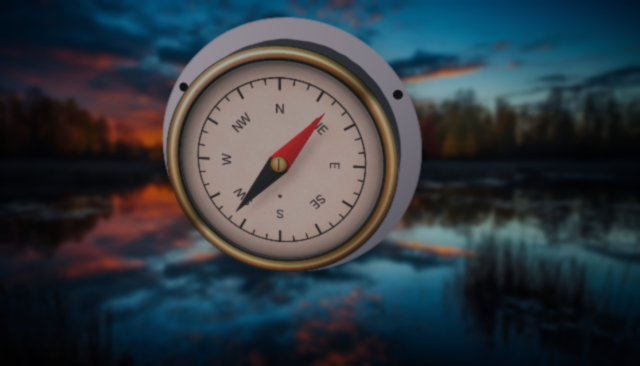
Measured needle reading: 40 °
